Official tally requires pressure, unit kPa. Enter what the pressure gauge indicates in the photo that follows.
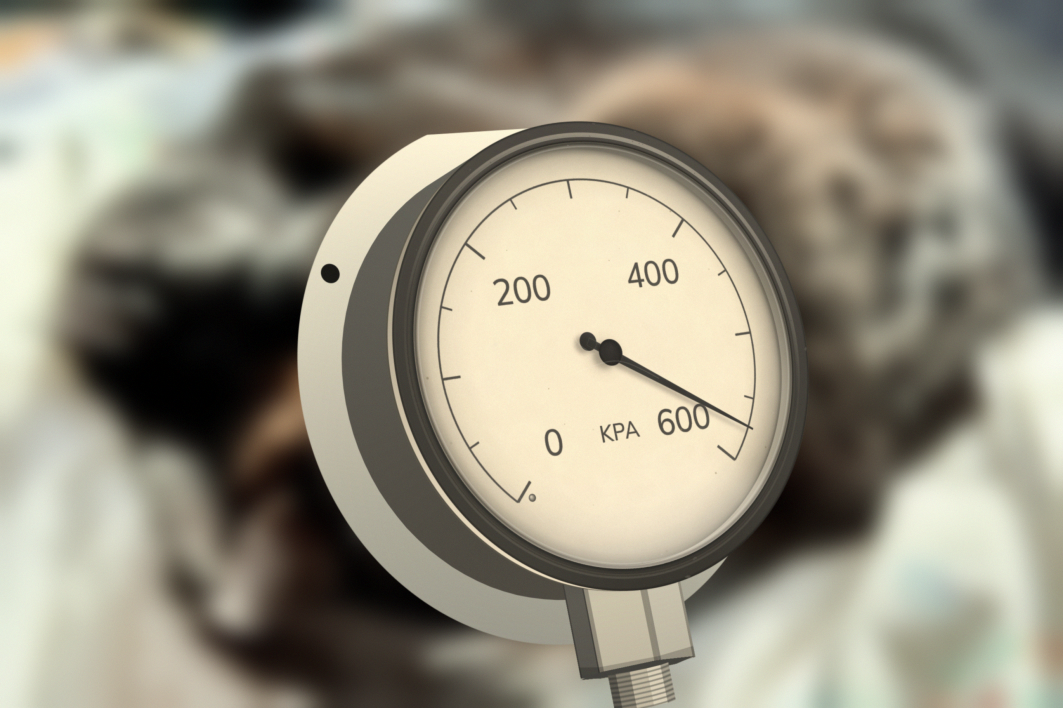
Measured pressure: 575 kPa
